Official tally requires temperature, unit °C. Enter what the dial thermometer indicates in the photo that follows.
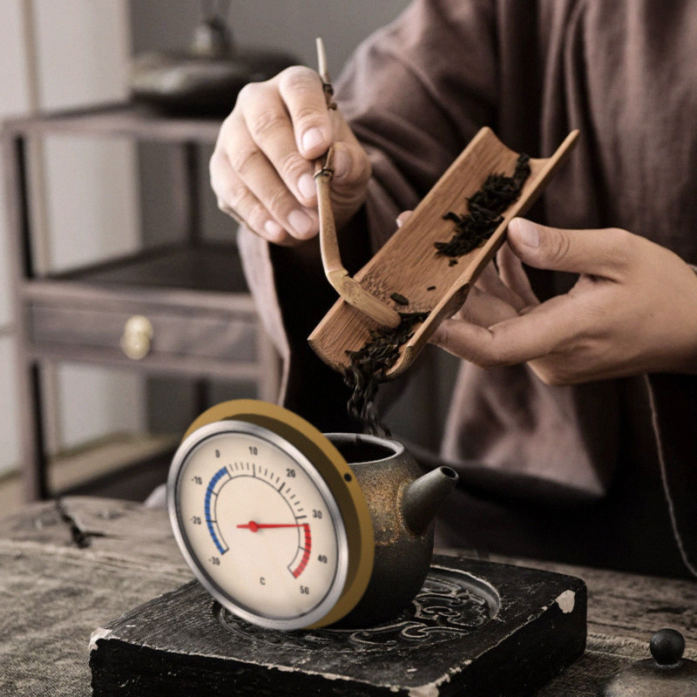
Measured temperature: 32 °C
